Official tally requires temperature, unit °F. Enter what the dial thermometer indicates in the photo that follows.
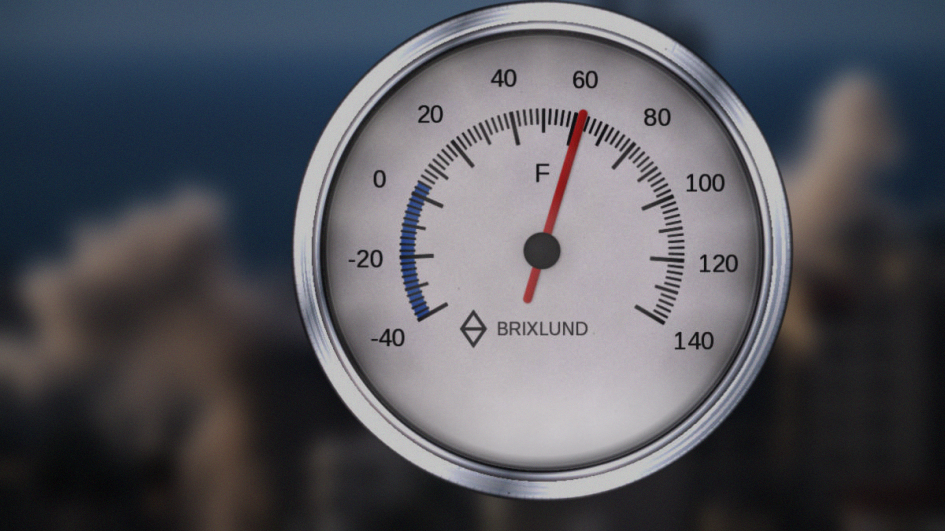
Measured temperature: 62 °F
